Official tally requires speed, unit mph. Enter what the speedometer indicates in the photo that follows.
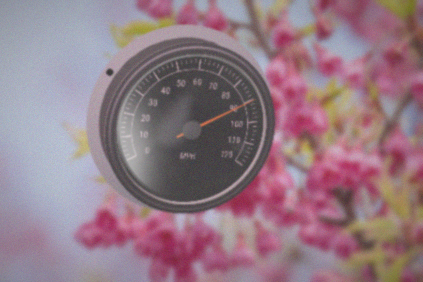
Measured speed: 90 mph
